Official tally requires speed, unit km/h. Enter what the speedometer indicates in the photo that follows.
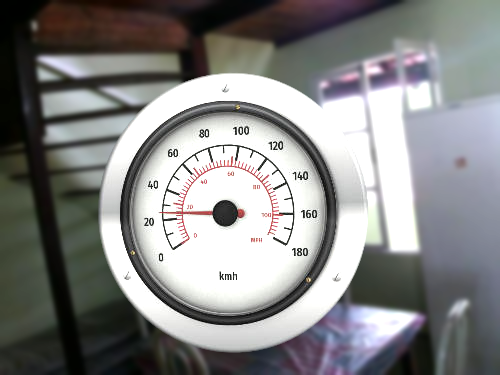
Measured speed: 25 km/h
